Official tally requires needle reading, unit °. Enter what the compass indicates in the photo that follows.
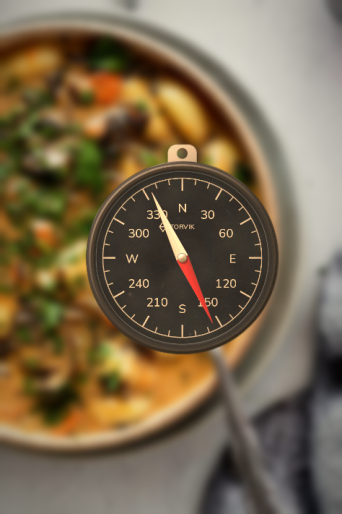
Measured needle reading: 155 °
